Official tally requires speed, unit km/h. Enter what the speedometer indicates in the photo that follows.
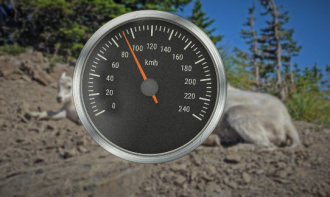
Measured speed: 92 km/h
